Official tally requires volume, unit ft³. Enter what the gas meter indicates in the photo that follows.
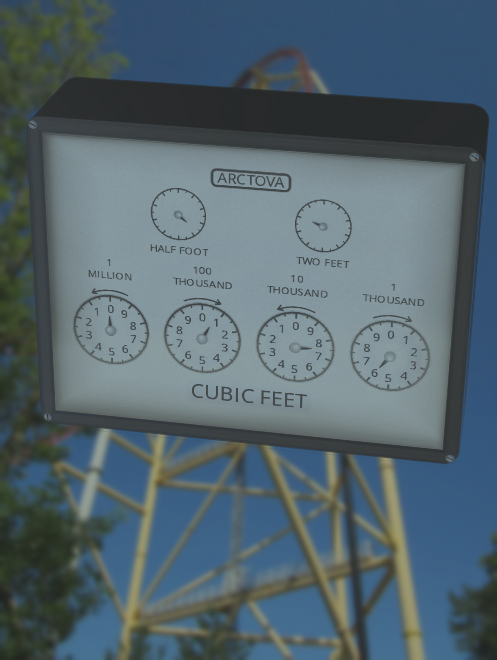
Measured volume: 7600 ft³
